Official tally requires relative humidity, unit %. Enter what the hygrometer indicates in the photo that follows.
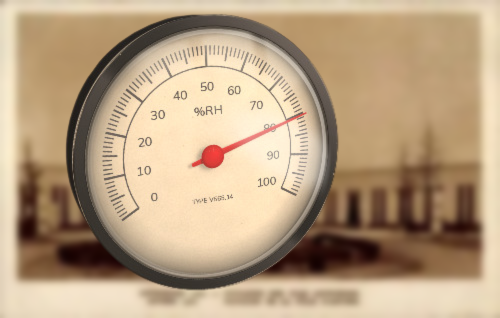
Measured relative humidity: 80 %
